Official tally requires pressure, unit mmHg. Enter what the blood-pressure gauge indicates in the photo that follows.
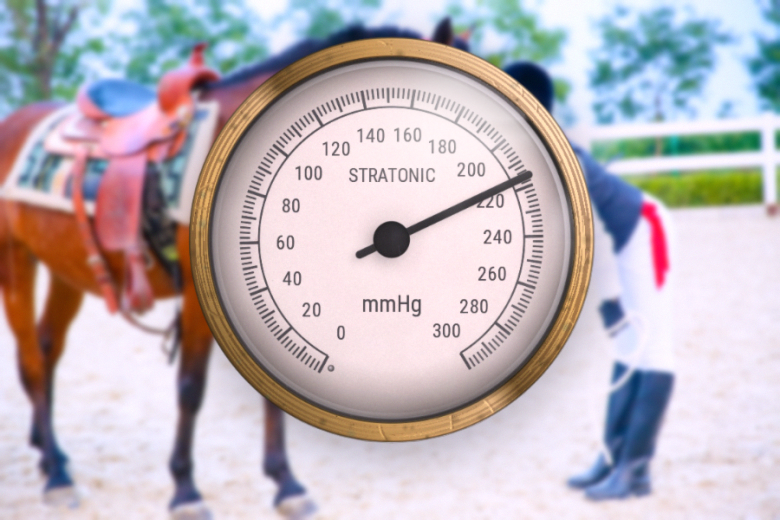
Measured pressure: 216 mmHg
